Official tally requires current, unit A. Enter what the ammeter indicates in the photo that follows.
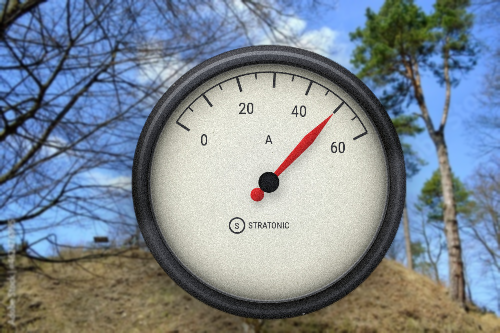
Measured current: 50 A
